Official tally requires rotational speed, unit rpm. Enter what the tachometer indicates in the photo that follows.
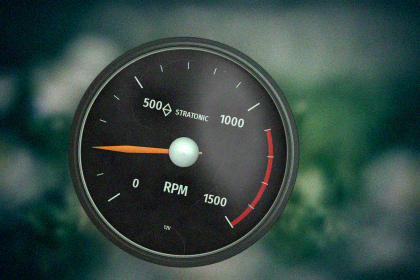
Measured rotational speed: 200 rpm
